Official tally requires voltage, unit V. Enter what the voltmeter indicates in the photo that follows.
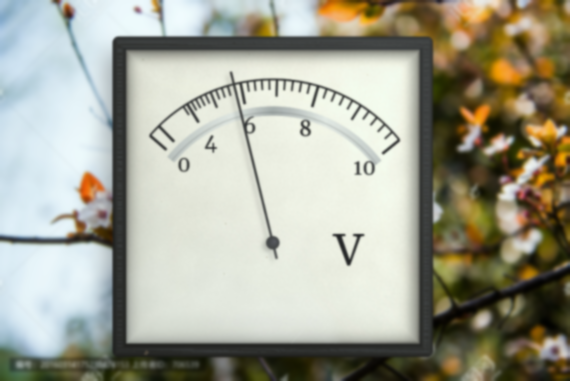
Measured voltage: 5.8 V
